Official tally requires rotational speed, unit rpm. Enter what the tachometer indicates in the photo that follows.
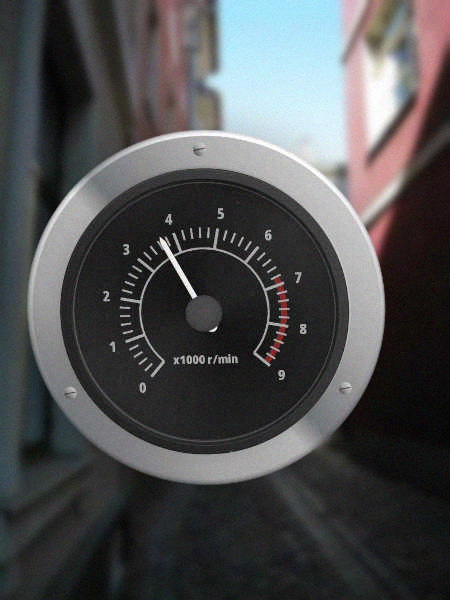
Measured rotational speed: 3700 rpm
